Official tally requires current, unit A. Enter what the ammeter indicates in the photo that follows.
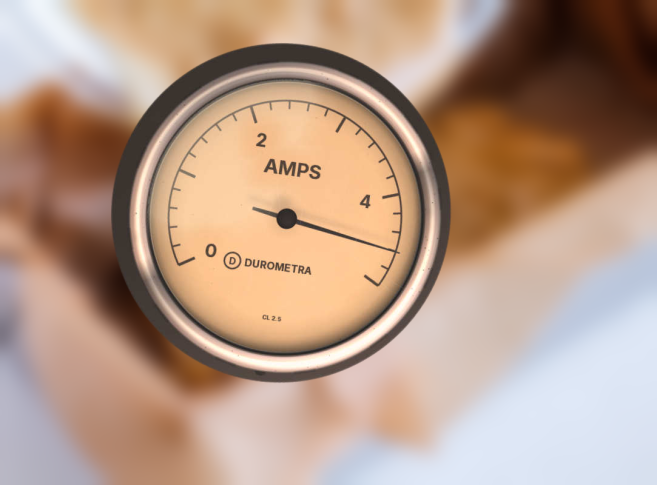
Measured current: 4.6 A
